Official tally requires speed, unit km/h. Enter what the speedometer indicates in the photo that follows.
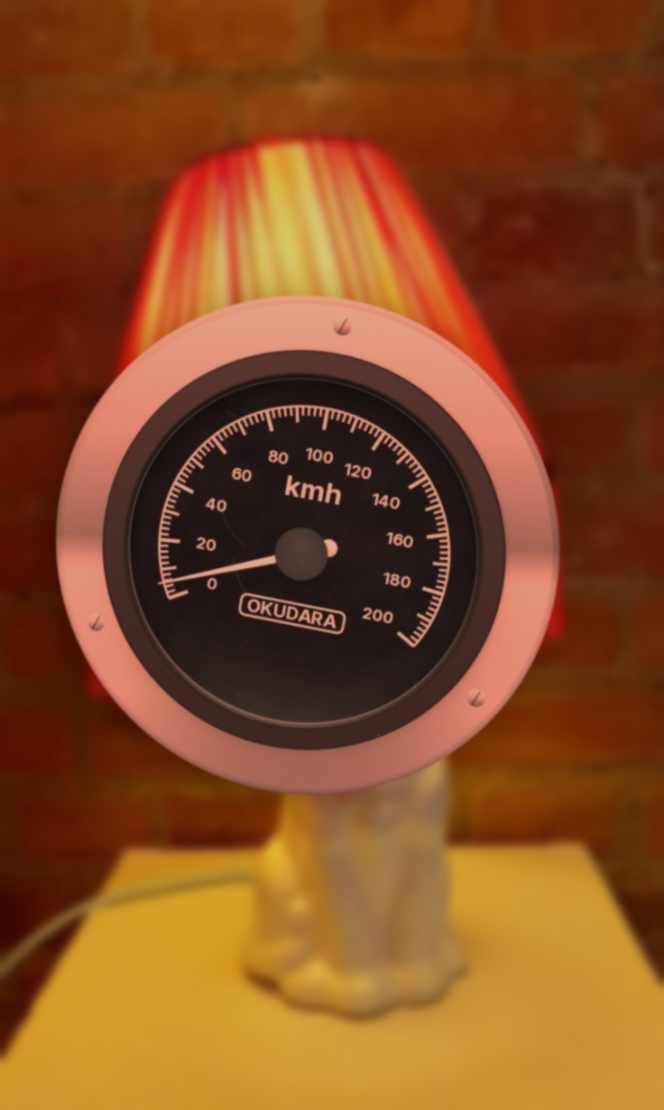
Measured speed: 6 km/h
